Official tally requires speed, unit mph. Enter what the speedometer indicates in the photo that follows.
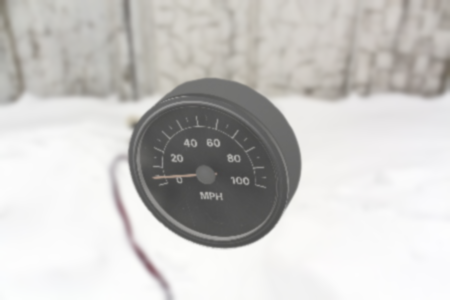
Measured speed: 5 mph
